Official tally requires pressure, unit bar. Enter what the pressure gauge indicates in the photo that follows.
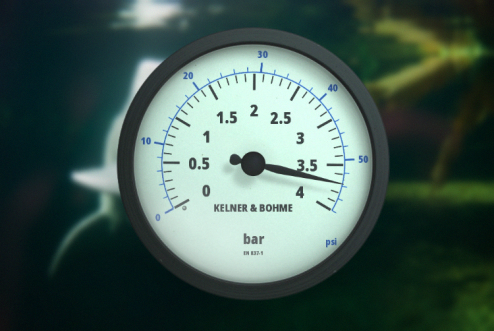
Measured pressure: 3.7 bar
